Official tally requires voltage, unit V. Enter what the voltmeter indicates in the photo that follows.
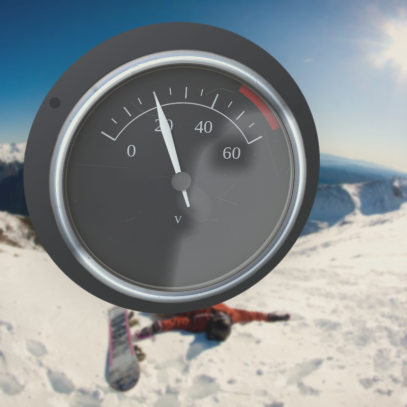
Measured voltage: 20 V
